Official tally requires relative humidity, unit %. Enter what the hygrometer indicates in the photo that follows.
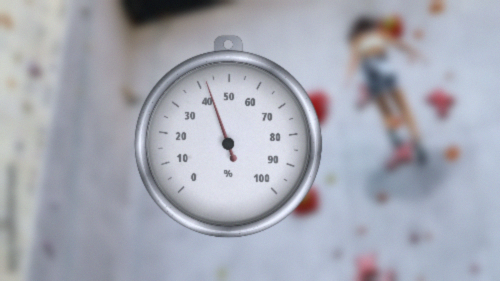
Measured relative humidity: 42.5 %
